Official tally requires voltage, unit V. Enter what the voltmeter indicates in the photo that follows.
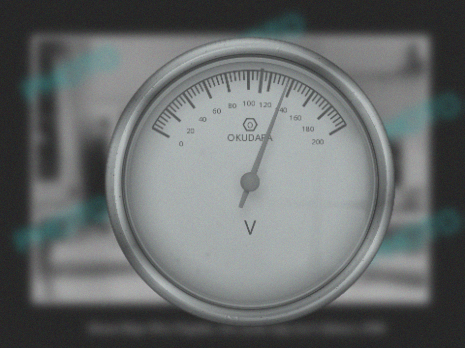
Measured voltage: 136 V
